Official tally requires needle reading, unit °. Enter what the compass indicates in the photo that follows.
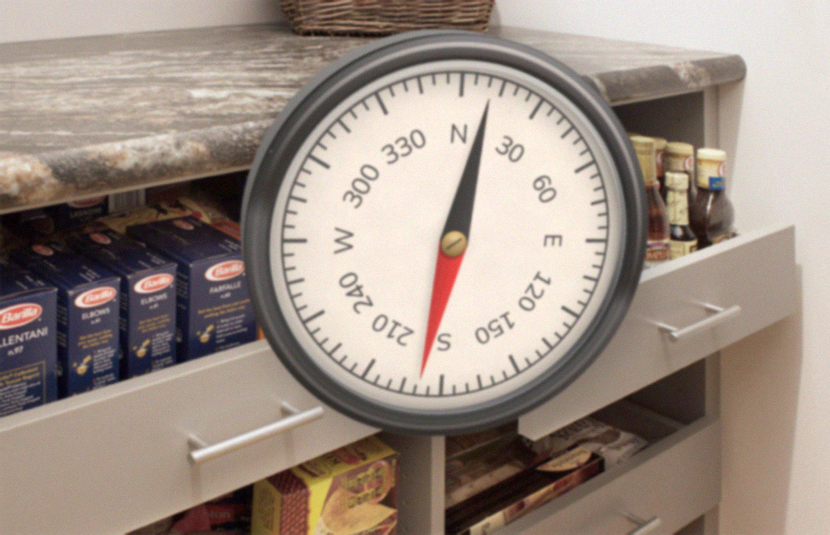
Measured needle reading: 190 °
